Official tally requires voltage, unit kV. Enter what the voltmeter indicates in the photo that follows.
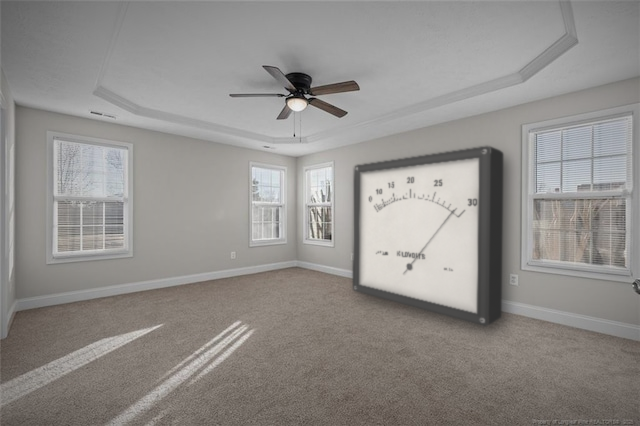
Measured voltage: 29 kV
